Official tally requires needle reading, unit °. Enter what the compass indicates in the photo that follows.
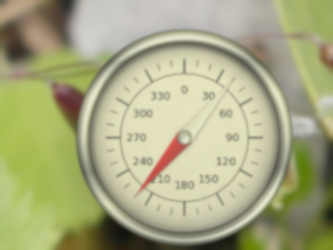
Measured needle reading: 220 °
